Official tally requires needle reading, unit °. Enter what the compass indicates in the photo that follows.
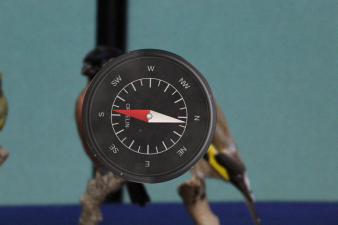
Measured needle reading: 187.5 °
